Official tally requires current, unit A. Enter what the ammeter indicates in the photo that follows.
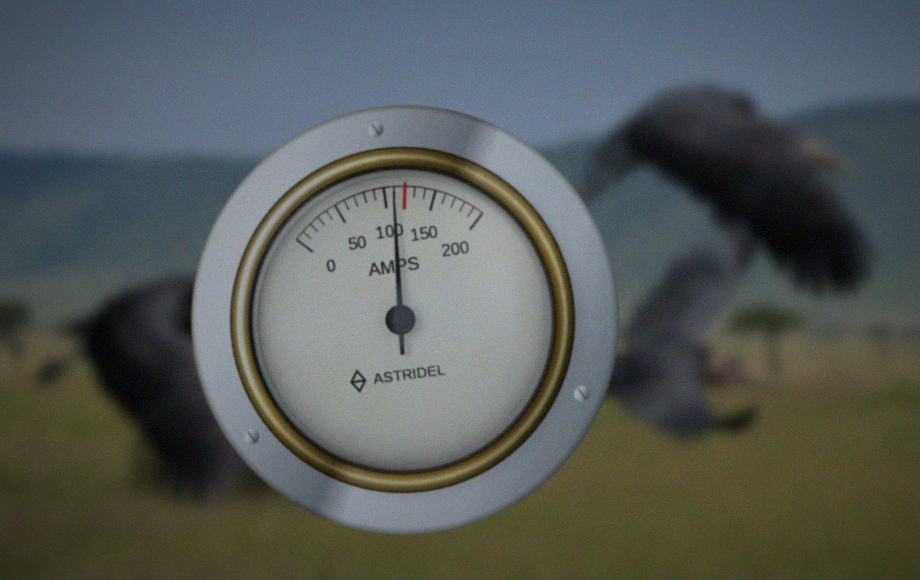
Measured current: 110 A
